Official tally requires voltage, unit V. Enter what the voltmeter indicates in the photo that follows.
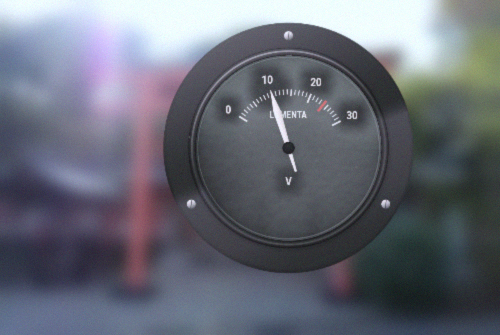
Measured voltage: 10 V
